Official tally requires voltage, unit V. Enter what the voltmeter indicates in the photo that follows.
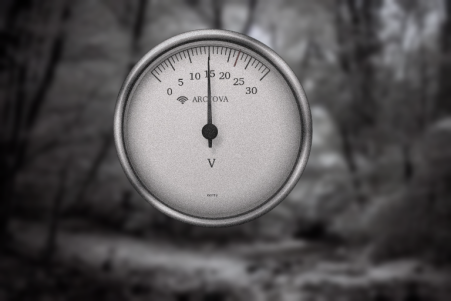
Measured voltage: 15 V
